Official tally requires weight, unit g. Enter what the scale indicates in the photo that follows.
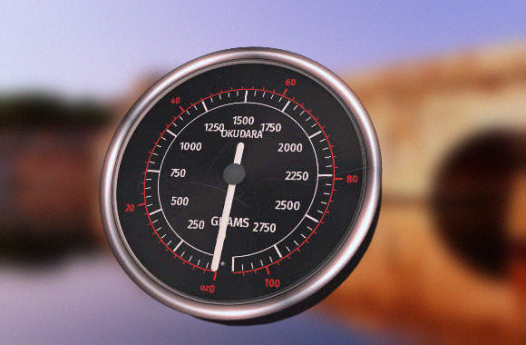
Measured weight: 0 g
